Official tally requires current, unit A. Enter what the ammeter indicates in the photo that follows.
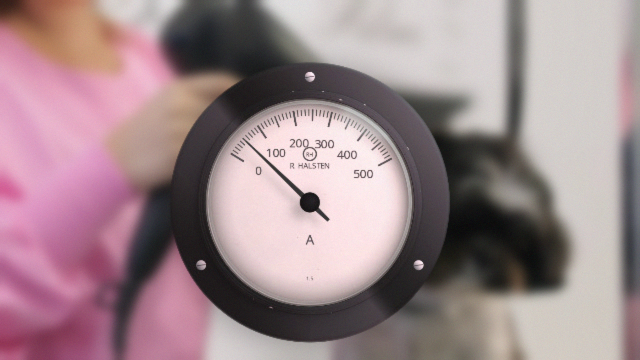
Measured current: 50 A
